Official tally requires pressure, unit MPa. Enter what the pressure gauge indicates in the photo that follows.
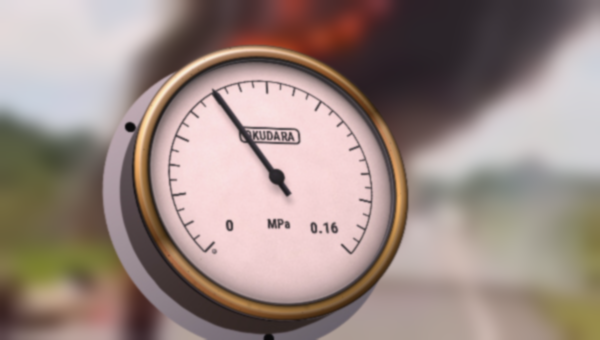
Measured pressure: 0.06 MPa
